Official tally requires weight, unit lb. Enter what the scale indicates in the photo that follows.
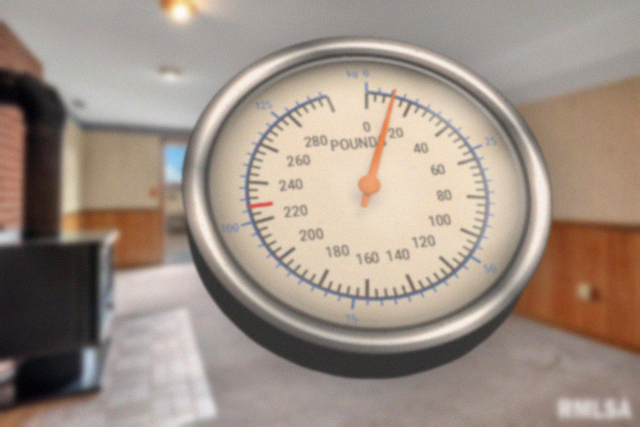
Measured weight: 12 lb
